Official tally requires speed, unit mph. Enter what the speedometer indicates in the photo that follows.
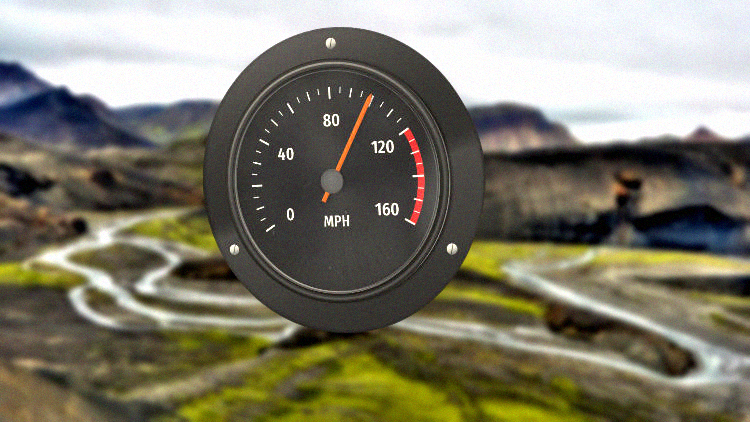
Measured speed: 100 mph
